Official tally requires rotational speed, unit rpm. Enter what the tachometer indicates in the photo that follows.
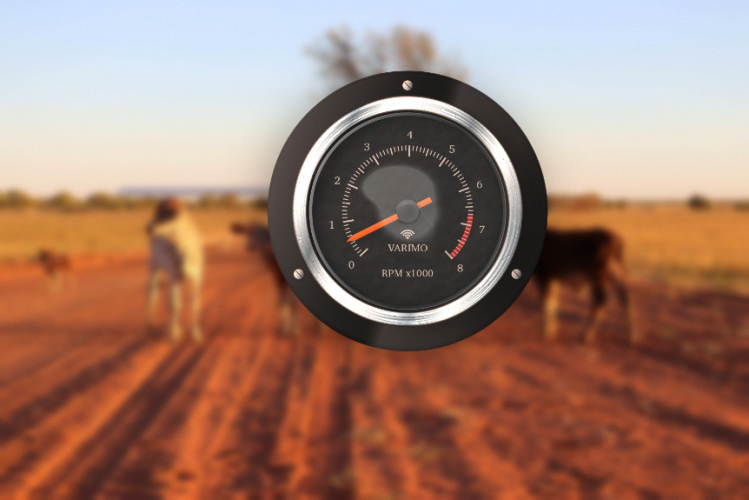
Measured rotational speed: 500 rpm
